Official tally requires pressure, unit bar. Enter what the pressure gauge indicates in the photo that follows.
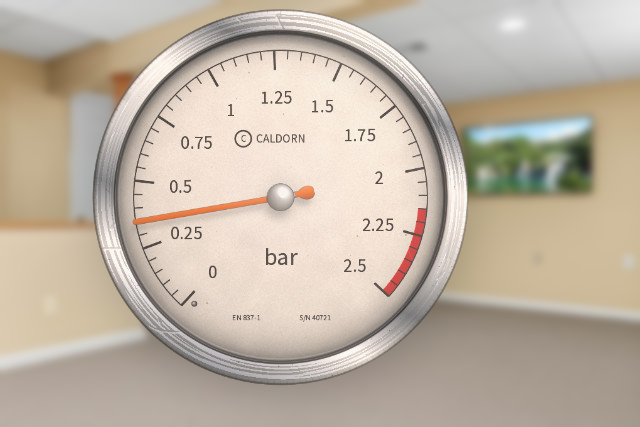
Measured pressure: 0.35 bar
